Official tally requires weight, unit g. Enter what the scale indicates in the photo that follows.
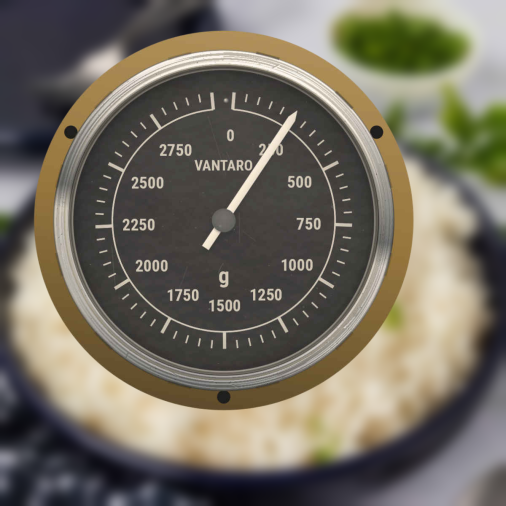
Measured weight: 250 g
